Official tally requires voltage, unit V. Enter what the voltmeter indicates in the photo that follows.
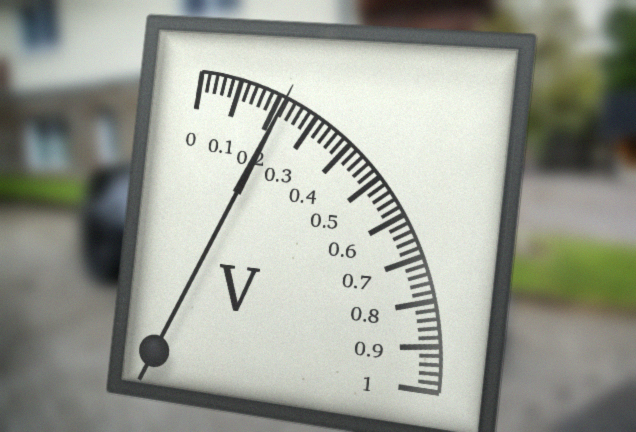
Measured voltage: 0.22 V
